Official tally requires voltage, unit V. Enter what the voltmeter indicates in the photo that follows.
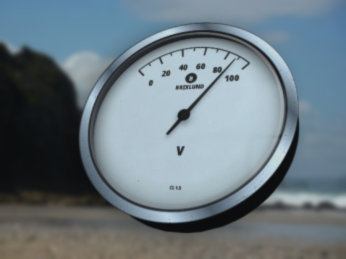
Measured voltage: 90 V
